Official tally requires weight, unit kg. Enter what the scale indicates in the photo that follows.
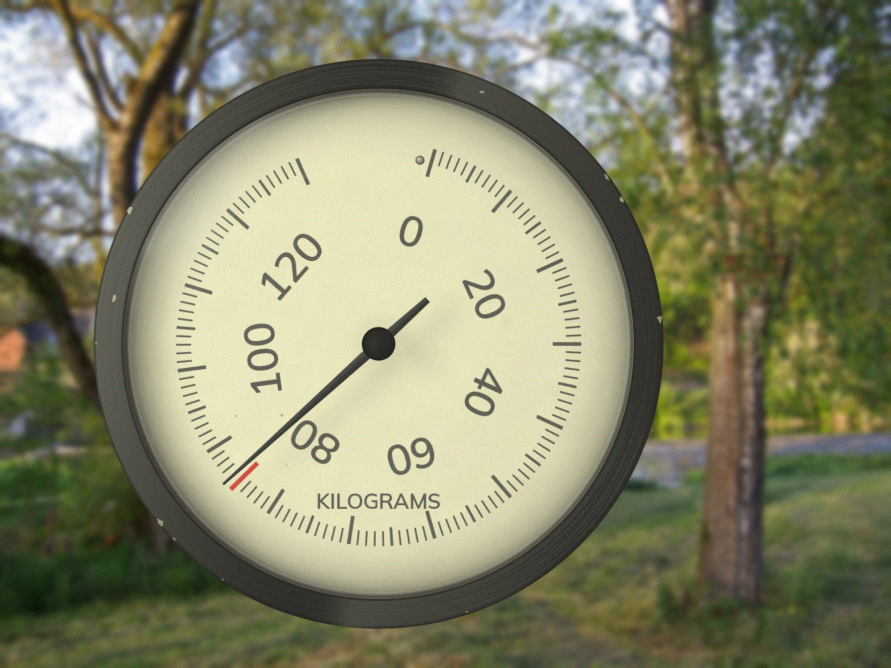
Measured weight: 86 kg
